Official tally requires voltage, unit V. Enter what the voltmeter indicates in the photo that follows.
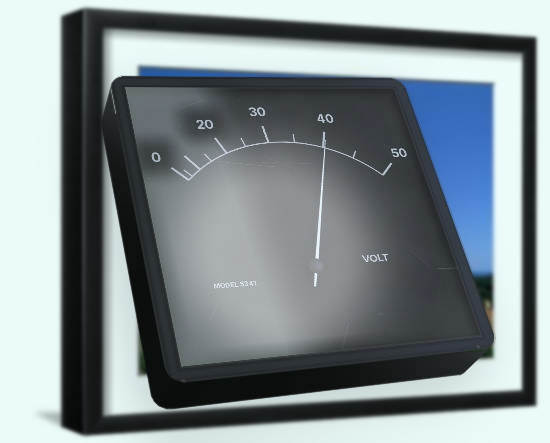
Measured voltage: 40 V
